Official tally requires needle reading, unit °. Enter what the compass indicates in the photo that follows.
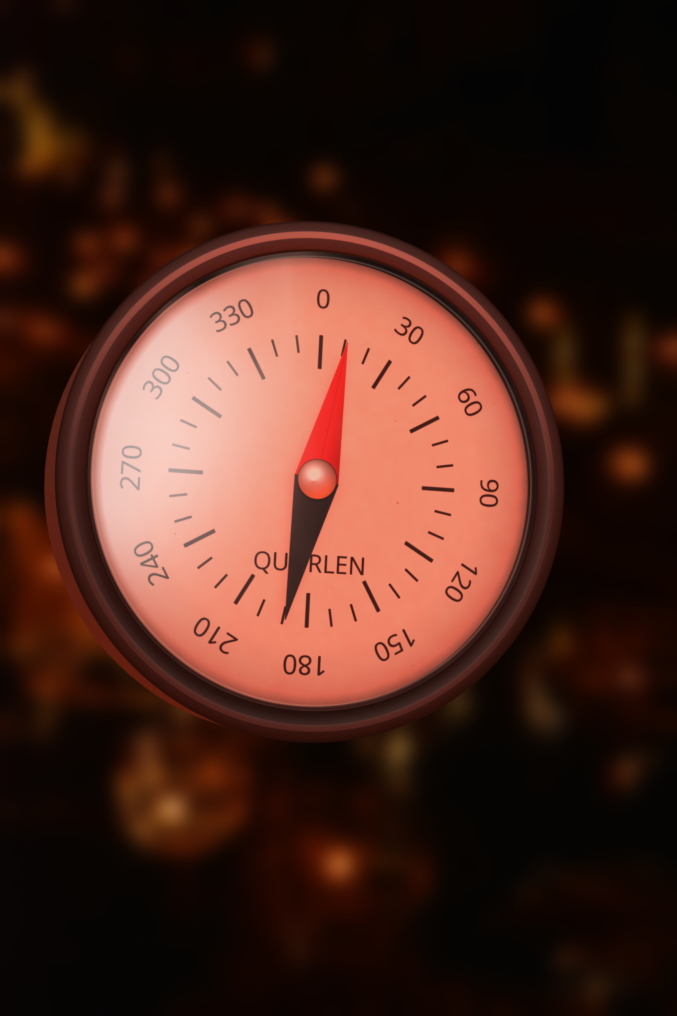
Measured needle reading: 10 °
